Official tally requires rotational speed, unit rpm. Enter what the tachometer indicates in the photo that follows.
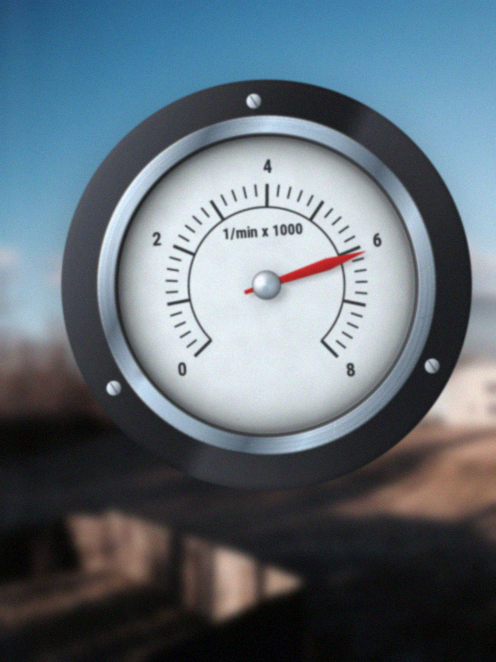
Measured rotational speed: 6100 rpm
